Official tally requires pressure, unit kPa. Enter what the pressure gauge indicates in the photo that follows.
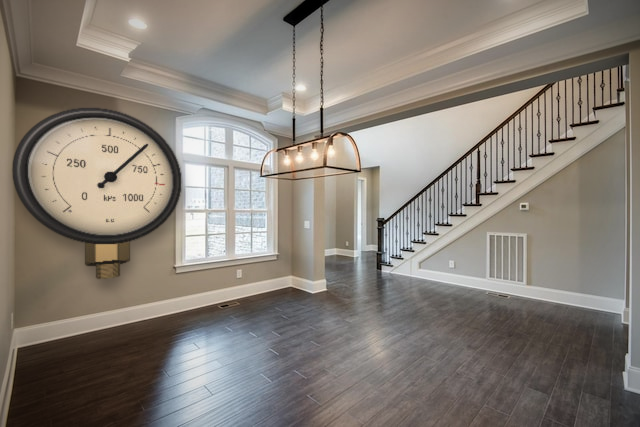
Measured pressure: 650 kPa
